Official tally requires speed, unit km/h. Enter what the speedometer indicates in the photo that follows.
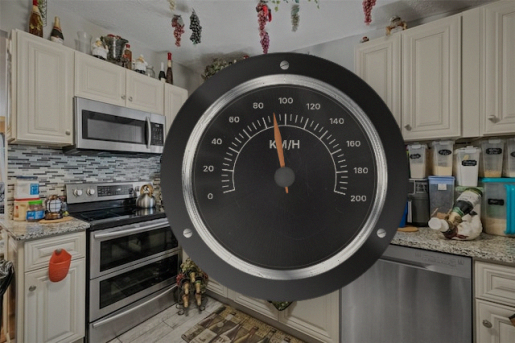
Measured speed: 90 km/h
